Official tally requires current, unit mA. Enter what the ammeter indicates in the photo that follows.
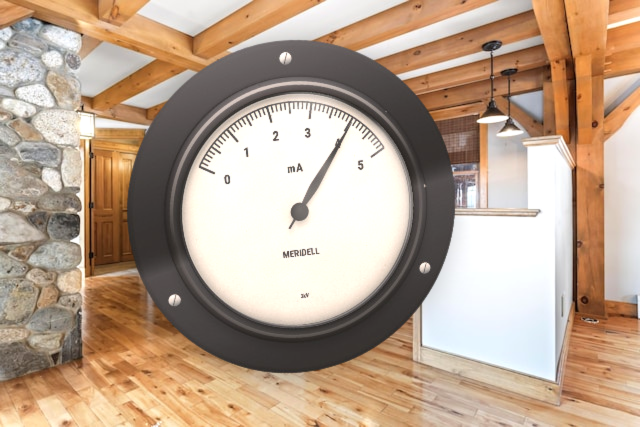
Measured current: 4 mA
